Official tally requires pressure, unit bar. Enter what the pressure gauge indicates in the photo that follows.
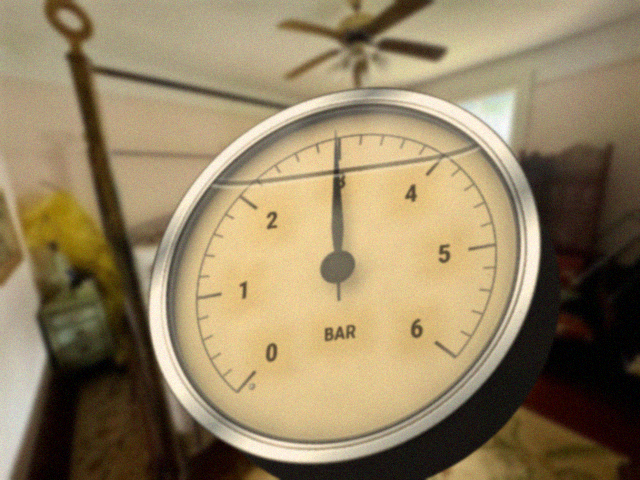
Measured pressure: 3 bar
